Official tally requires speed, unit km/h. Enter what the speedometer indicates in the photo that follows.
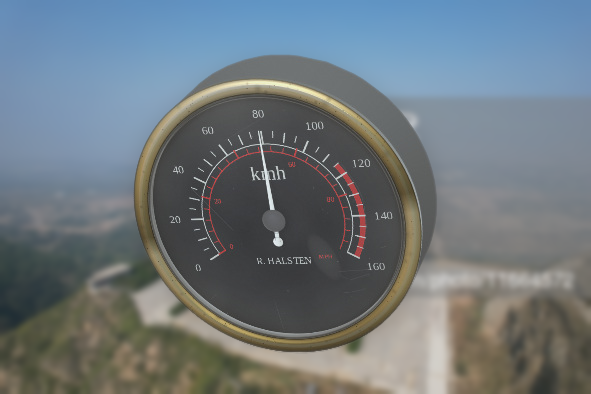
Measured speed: 80 km/h
